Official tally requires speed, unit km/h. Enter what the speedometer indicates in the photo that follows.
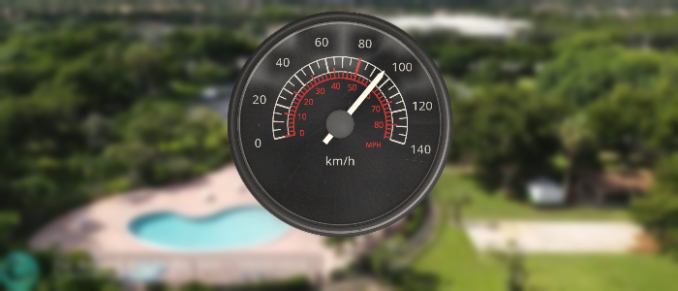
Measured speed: 95 km/h
